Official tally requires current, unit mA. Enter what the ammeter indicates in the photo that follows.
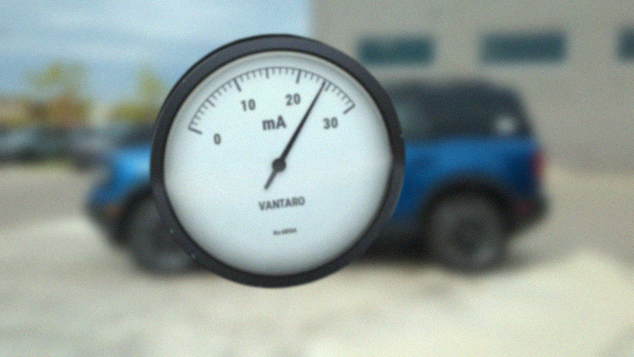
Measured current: 24 mA
